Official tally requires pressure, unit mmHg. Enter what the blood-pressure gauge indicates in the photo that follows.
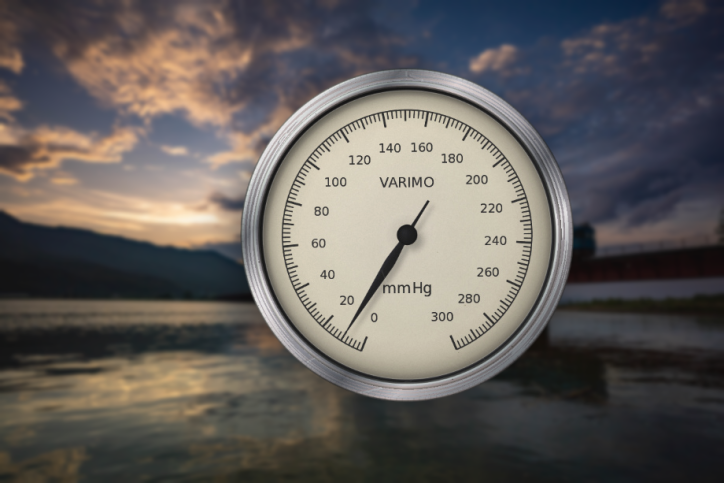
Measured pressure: 10 mmHg
